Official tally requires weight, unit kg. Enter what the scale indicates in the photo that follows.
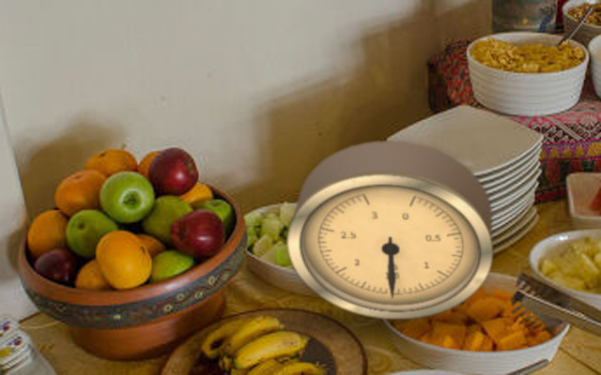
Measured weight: 1.5 kg
